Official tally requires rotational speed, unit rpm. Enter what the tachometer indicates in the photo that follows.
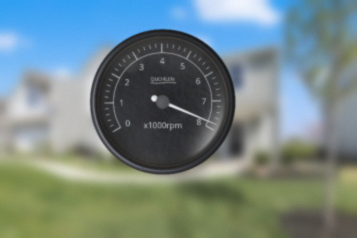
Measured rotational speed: 7800 rpm
